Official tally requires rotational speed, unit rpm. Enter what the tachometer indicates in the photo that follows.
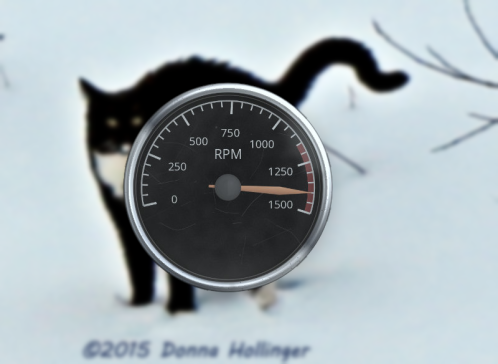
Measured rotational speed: 1400 rpm
